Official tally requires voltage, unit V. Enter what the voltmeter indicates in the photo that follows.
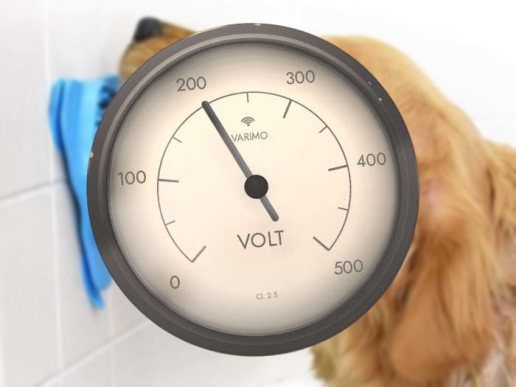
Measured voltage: 200 V
